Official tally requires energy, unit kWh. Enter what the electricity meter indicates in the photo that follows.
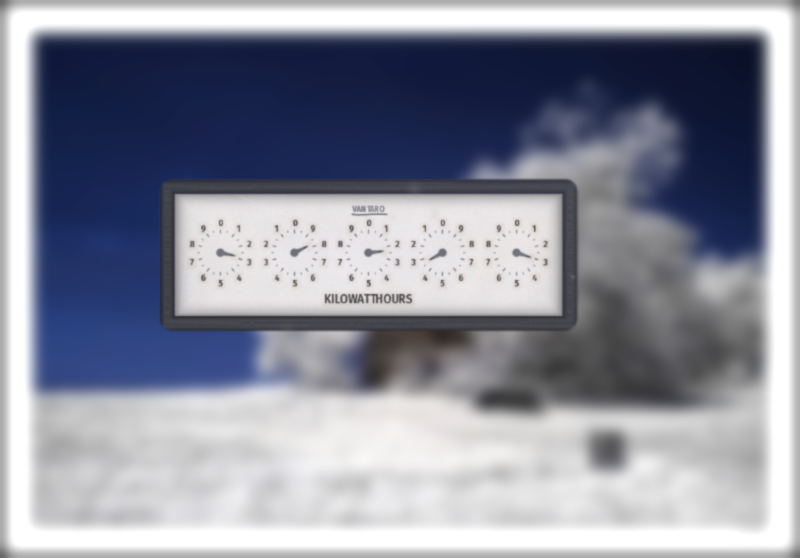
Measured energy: 28233 kWh
